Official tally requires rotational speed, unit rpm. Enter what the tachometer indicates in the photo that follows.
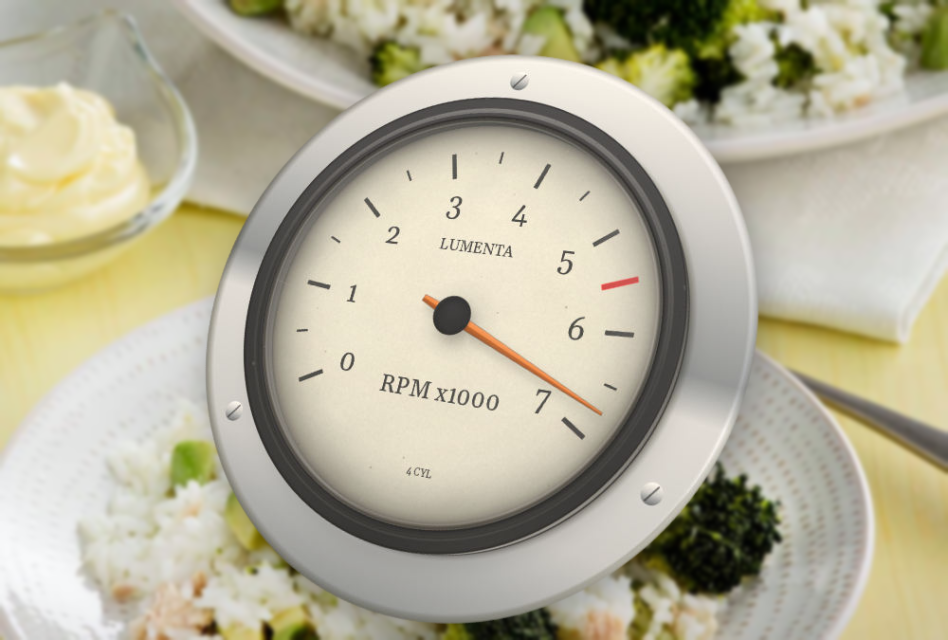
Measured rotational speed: 6750 rpm
